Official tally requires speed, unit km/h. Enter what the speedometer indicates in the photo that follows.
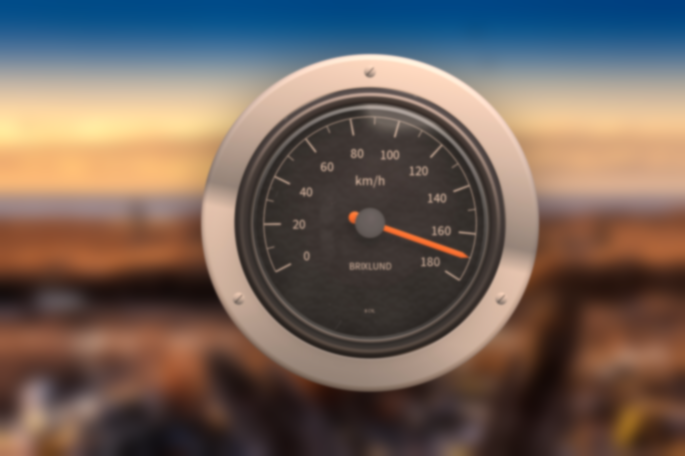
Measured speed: 170 km/h
